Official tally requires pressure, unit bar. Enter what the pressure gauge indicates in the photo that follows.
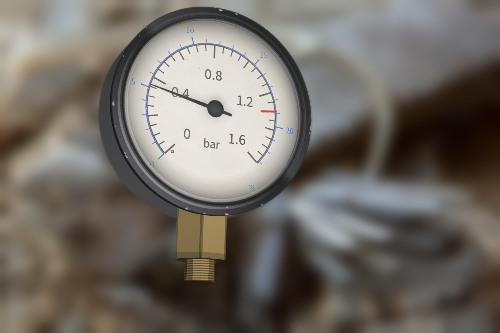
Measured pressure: 0.35 bar
